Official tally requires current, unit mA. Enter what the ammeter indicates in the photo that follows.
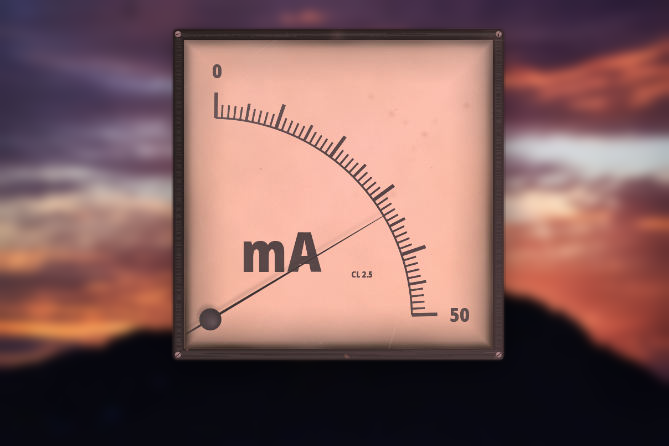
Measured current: 33 mA
